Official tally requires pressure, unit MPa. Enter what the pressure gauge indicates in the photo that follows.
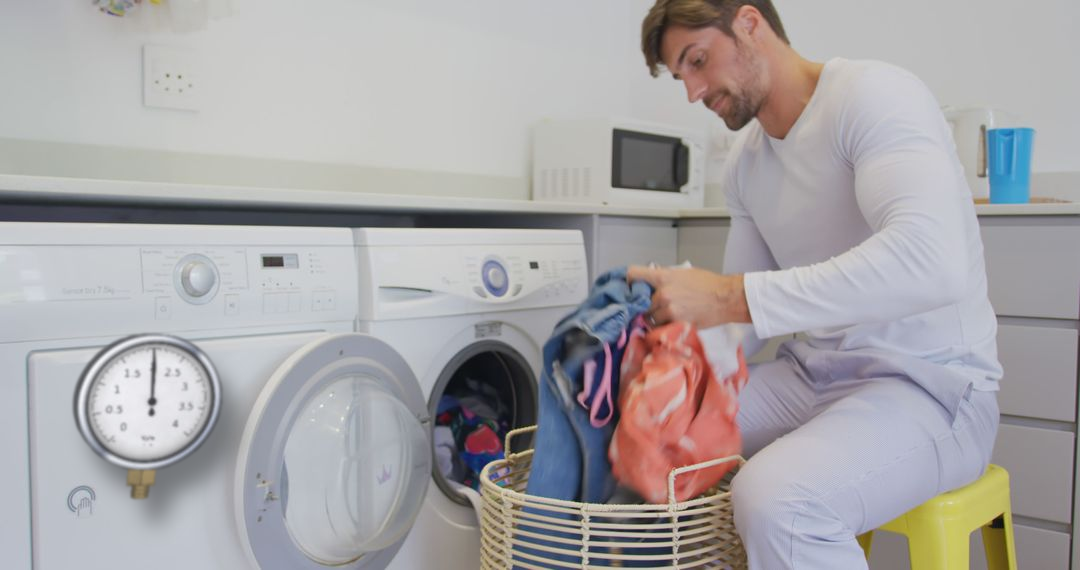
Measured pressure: 2 MPa
